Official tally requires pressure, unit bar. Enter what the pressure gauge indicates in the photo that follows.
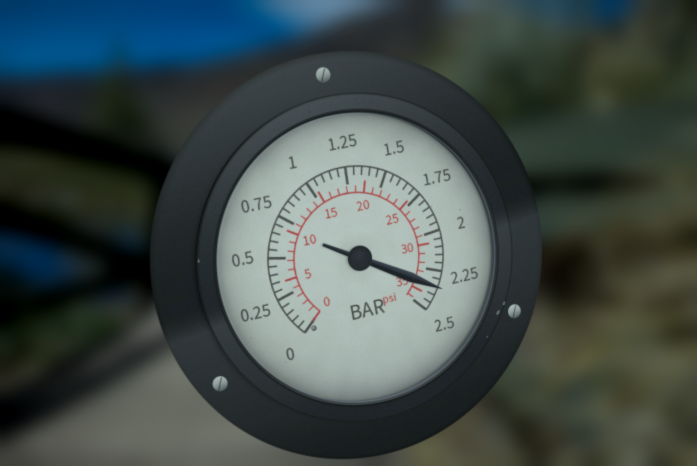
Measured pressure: 2.35 bar
